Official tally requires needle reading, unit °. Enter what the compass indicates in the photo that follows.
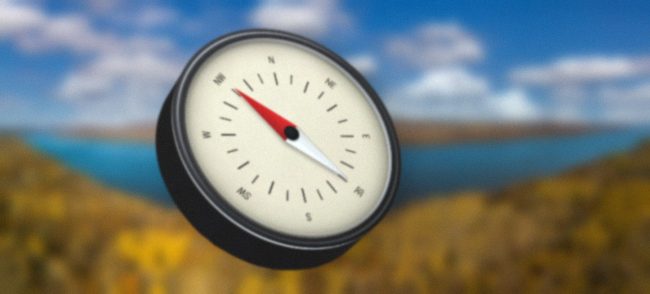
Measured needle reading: 315 °
